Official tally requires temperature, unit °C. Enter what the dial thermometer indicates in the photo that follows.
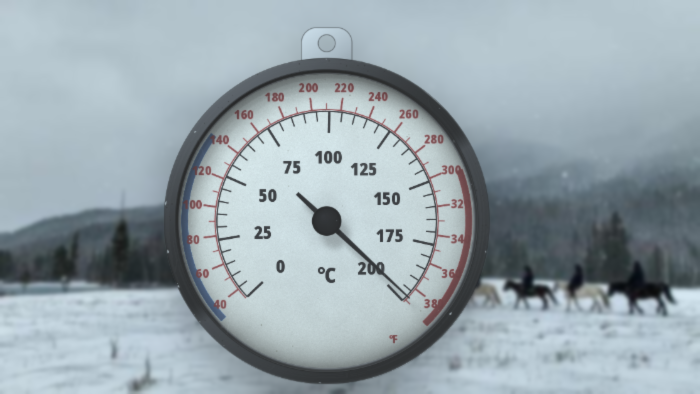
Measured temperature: 197.5 °C
